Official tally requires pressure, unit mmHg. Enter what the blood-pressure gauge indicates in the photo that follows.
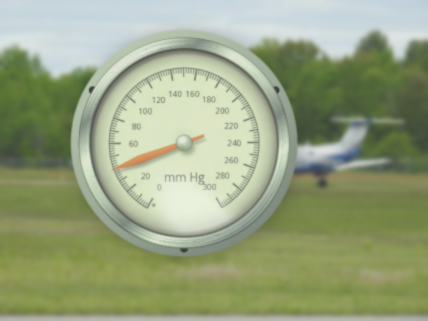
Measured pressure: 40 mmHg
